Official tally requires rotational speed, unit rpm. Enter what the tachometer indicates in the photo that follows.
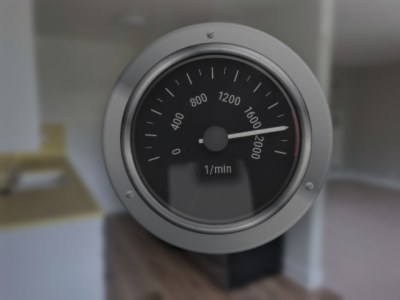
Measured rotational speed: 1800 rpm
